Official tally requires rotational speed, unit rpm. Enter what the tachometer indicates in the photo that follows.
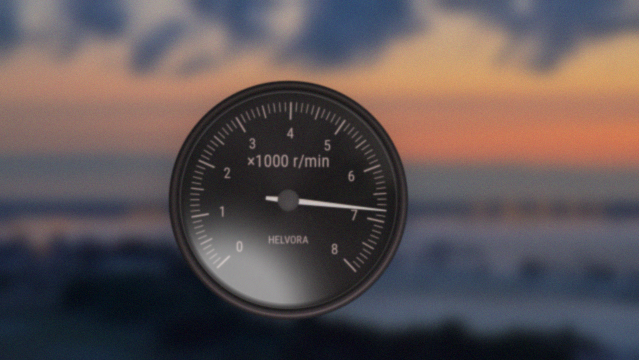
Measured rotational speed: 6800 rpm
